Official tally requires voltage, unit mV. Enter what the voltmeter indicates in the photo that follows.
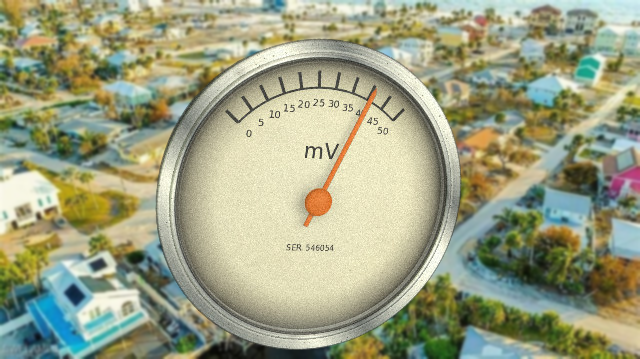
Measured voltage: 40 mV
